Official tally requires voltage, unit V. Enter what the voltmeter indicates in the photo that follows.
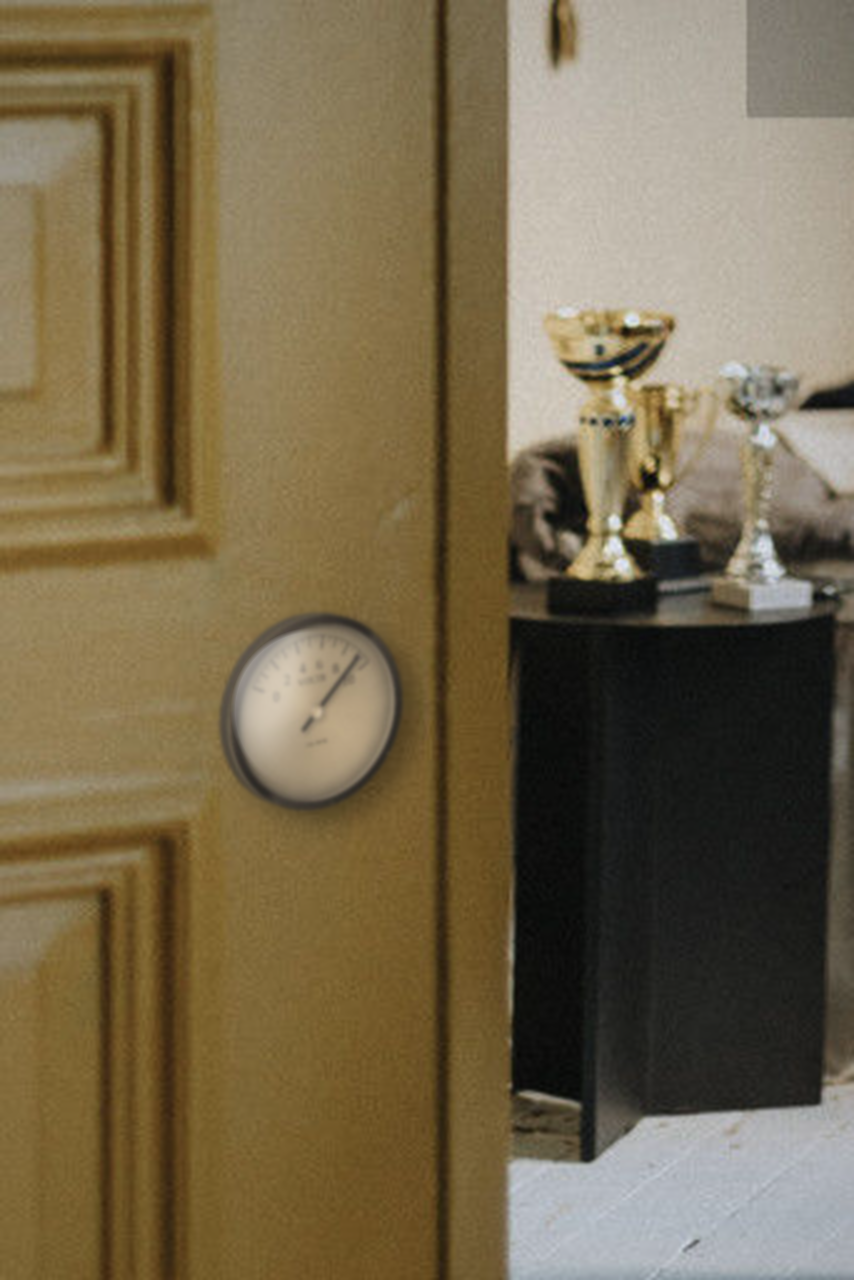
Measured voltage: 9 V
